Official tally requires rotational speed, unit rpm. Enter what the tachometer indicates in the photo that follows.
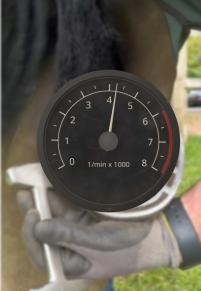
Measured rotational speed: 4250 rpm
